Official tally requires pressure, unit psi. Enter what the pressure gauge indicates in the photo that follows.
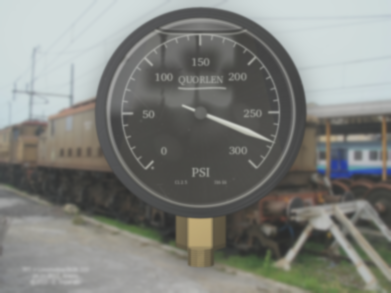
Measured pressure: 275 psi
